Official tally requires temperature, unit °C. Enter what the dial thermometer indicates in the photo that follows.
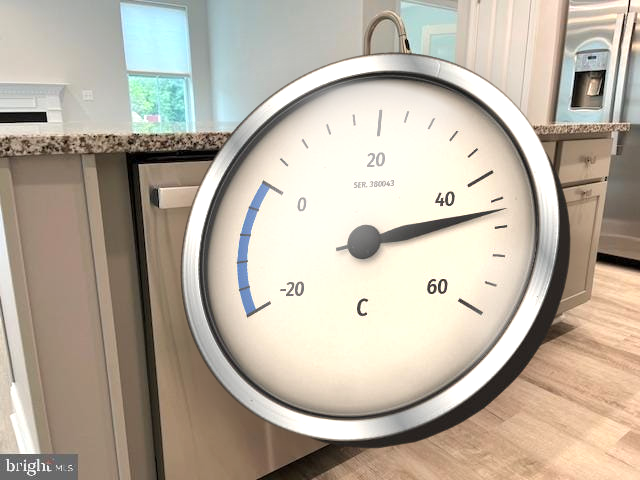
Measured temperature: 46 °C
